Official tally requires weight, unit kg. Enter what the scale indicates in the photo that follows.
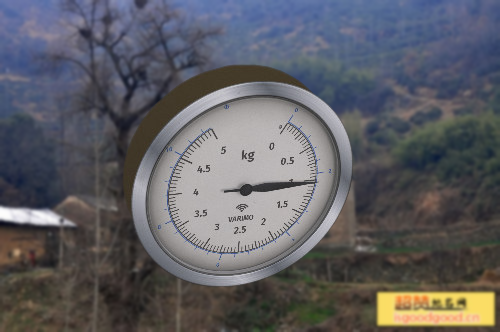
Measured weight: 1 kg
